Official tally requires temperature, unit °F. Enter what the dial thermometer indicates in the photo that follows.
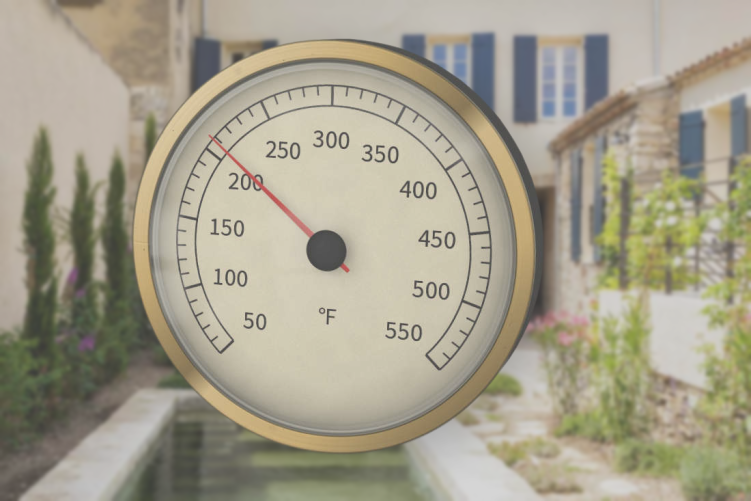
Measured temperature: 210 °F
